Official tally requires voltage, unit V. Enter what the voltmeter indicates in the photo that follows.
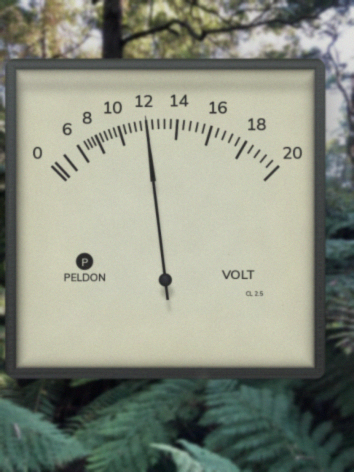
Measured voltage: 12 V
